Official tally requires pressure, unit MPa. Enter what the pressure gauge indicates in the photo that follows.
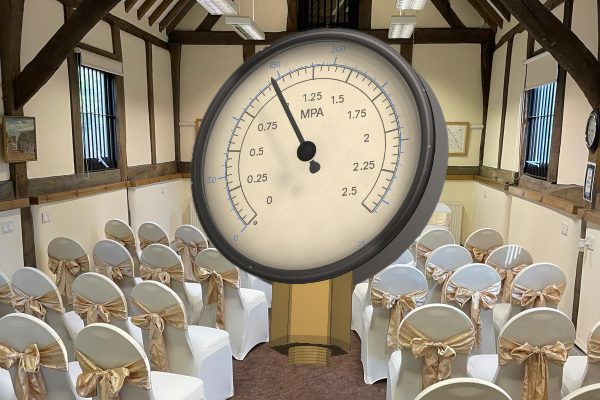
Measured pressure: 1 MPa
